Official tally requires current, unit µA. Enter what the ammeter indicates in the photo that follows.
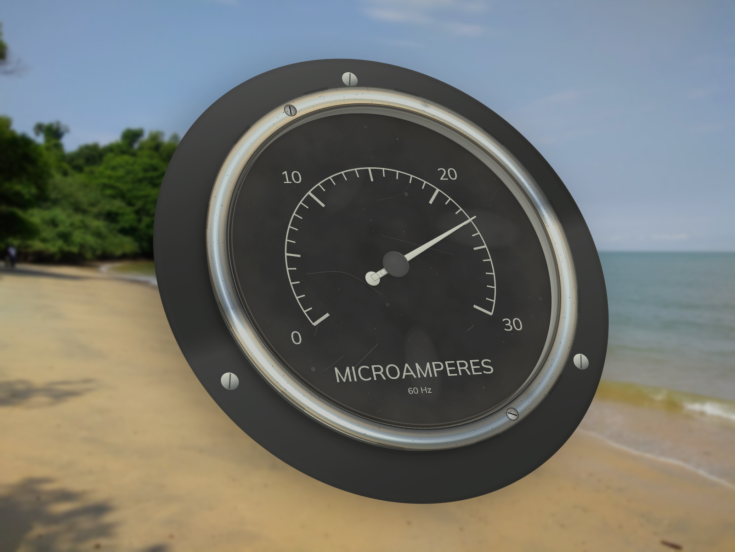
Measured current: 23 µA
